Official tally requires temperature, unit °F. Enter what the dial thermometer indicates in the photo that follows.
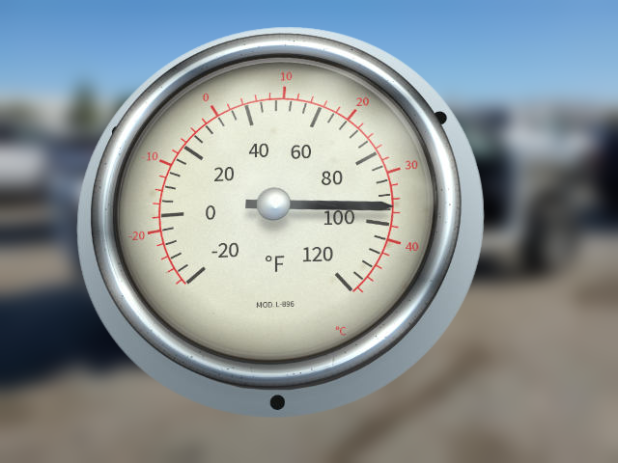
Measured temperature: 96 °F
